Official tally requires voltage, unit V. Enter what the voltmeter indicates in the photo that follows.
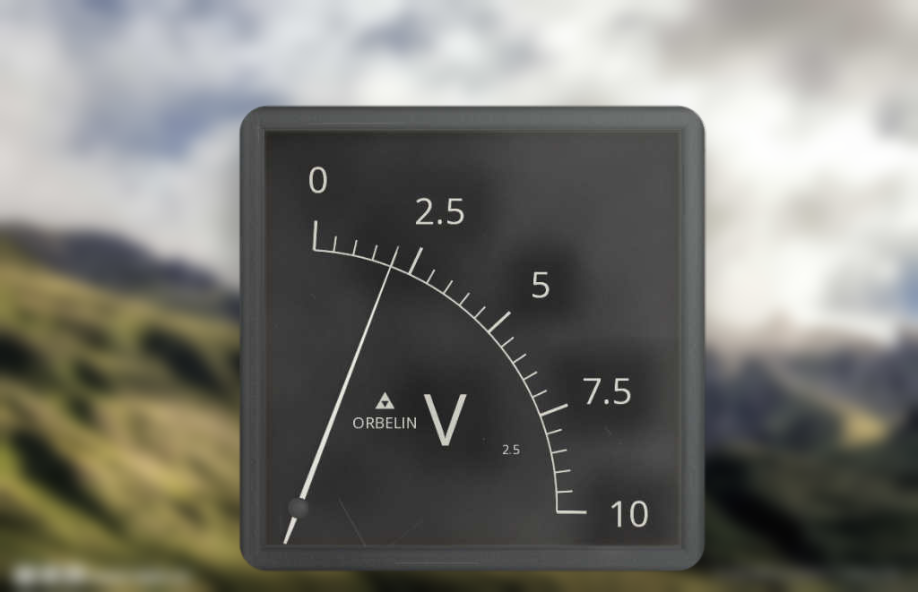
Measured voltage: 2 V
